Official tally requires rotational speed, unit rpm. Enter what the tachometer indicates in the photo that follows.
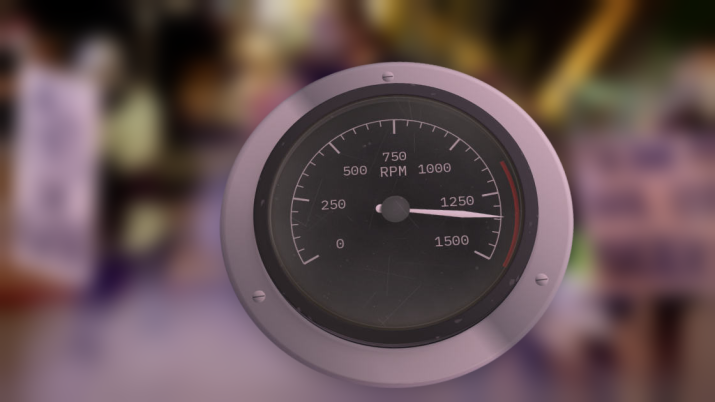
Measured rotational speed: 1350 rpm
